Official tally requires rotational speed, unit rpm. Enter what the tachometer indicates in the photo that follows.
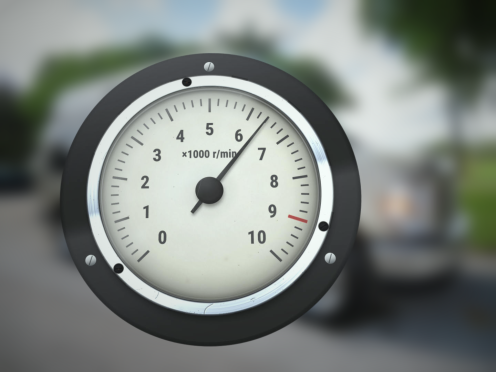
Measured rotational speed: 6400 rpm
